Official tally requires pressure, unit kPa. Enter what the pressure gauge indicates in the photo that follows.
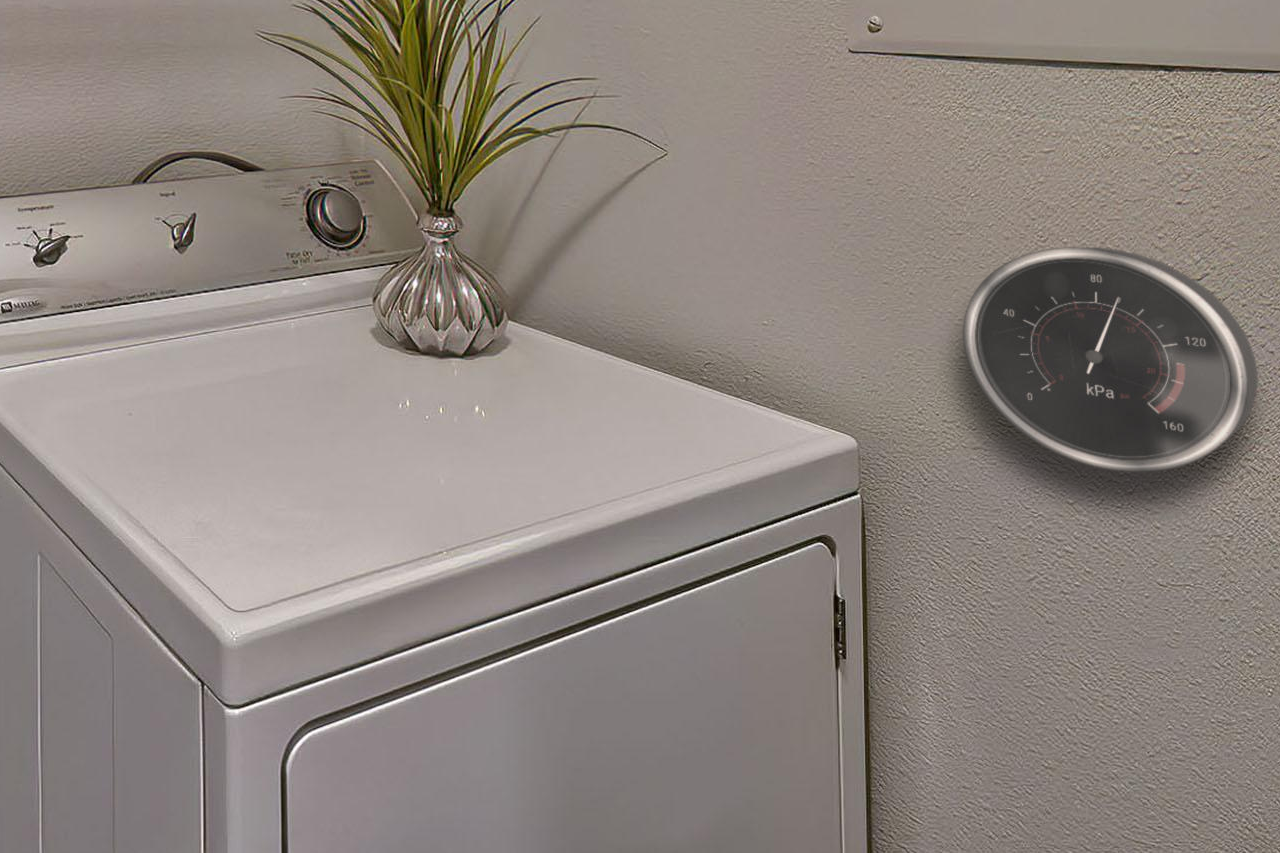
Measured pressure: 90 kPa
